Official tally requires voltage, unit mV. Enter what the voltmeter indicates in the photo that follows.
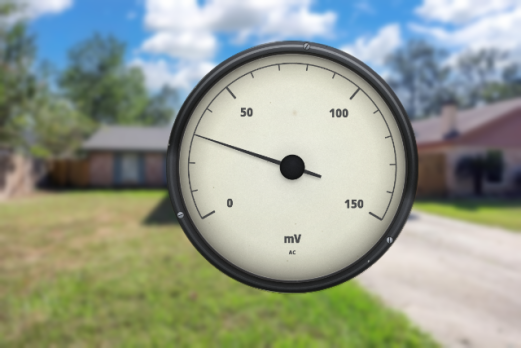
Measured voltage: 30 mV
